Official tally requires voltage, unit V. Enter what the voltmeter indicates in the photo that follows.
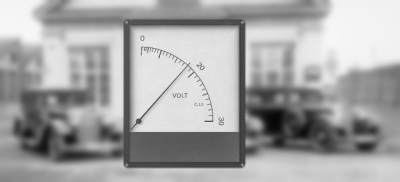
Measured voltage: 18 V
